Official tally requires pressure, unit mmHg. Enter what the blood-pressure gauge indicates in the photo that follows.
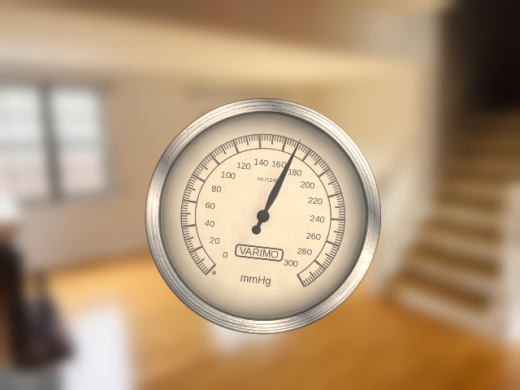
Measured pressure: 170 mmHg
